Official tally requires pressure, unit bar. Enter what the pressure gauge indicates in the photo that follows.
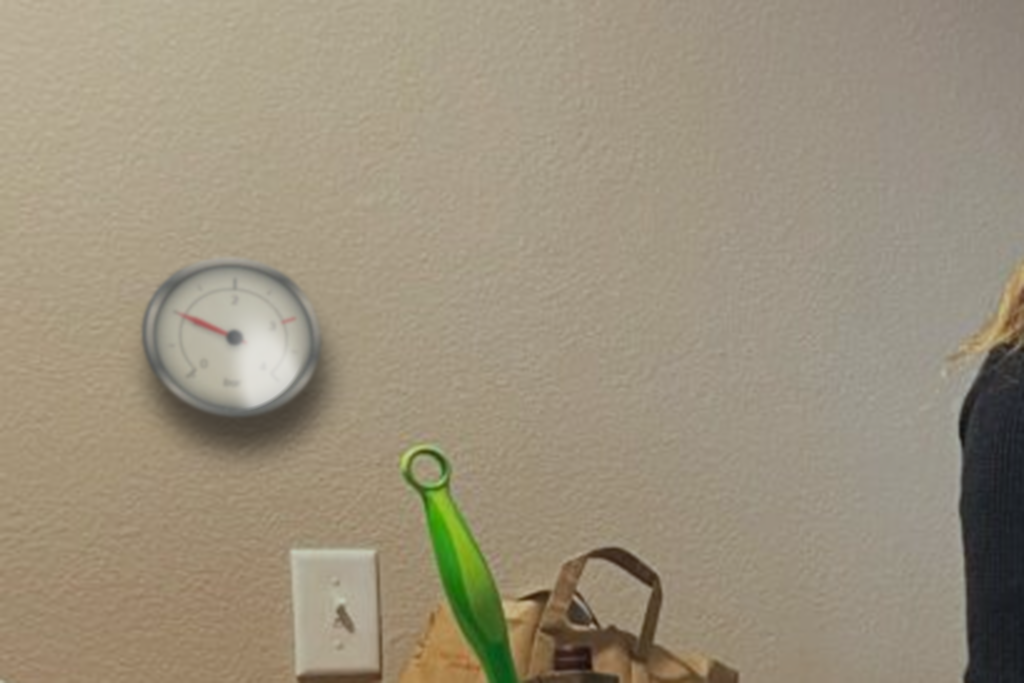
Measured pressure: 1 bar
